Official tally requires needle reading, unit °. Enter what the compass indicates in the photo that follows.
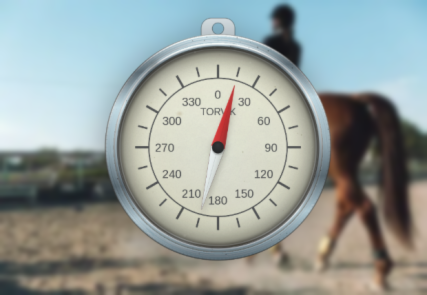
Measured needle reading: 15 °
